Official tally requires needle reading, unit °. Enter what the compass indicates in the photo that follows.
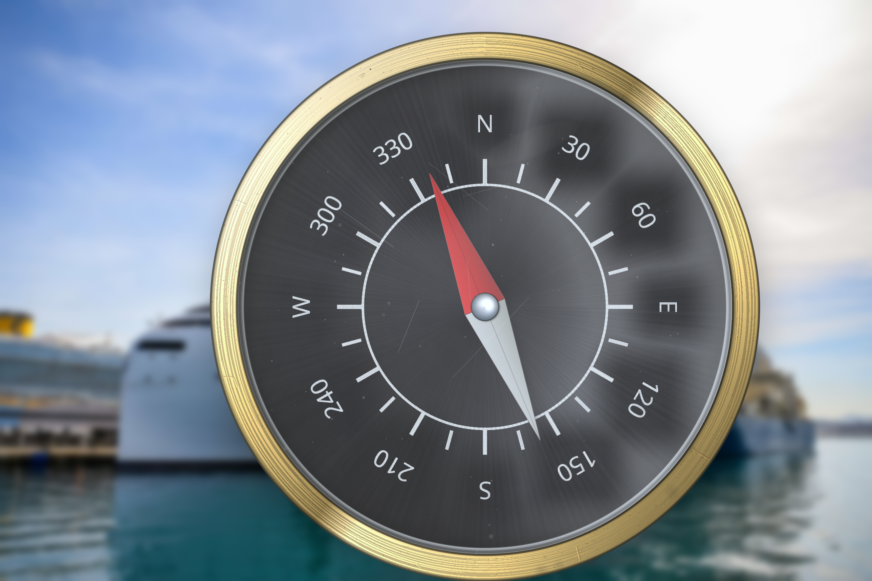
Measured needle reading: 337.5 °
